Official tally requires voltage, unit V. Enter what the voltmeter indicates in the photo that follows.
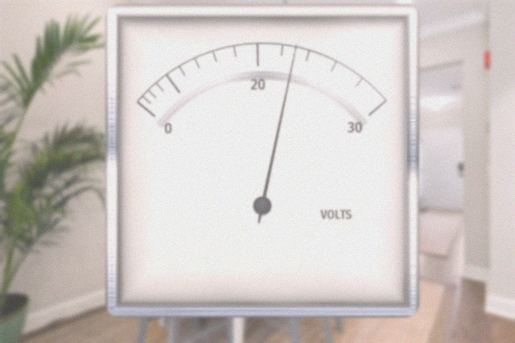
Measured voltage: 23 V
